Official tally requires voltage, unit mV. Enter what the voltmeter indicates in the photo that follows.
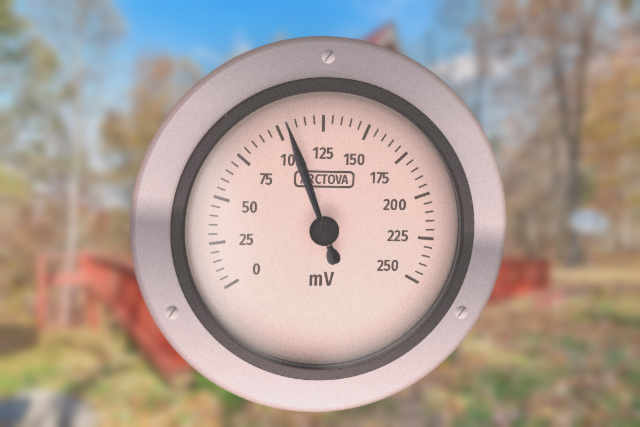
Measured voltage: 105 mV
